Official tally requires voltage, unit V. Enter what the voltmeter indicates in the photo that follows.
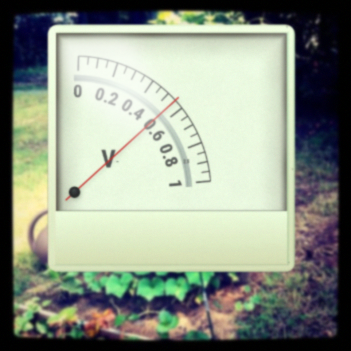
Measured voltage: 0.55 V
